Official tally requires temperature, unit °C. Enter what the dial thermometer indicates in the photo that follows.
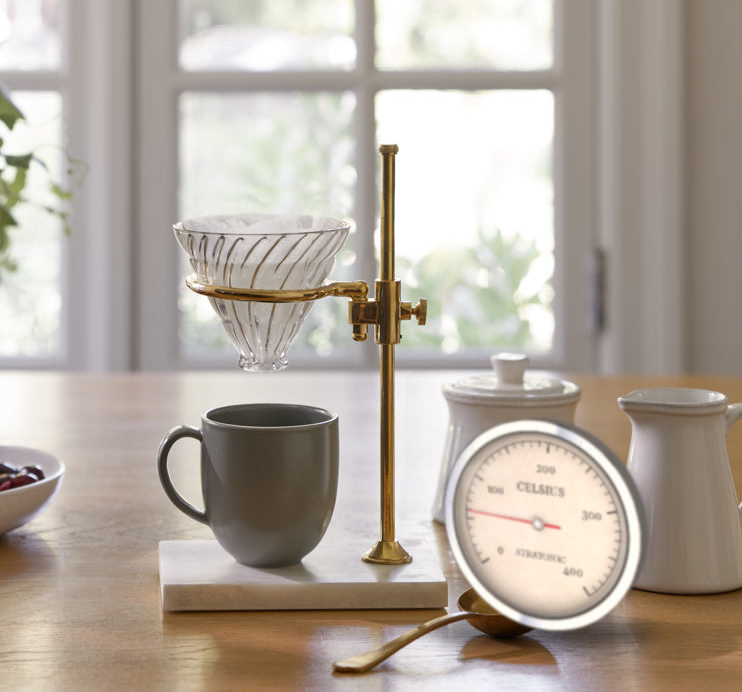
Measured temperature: 60 °C
